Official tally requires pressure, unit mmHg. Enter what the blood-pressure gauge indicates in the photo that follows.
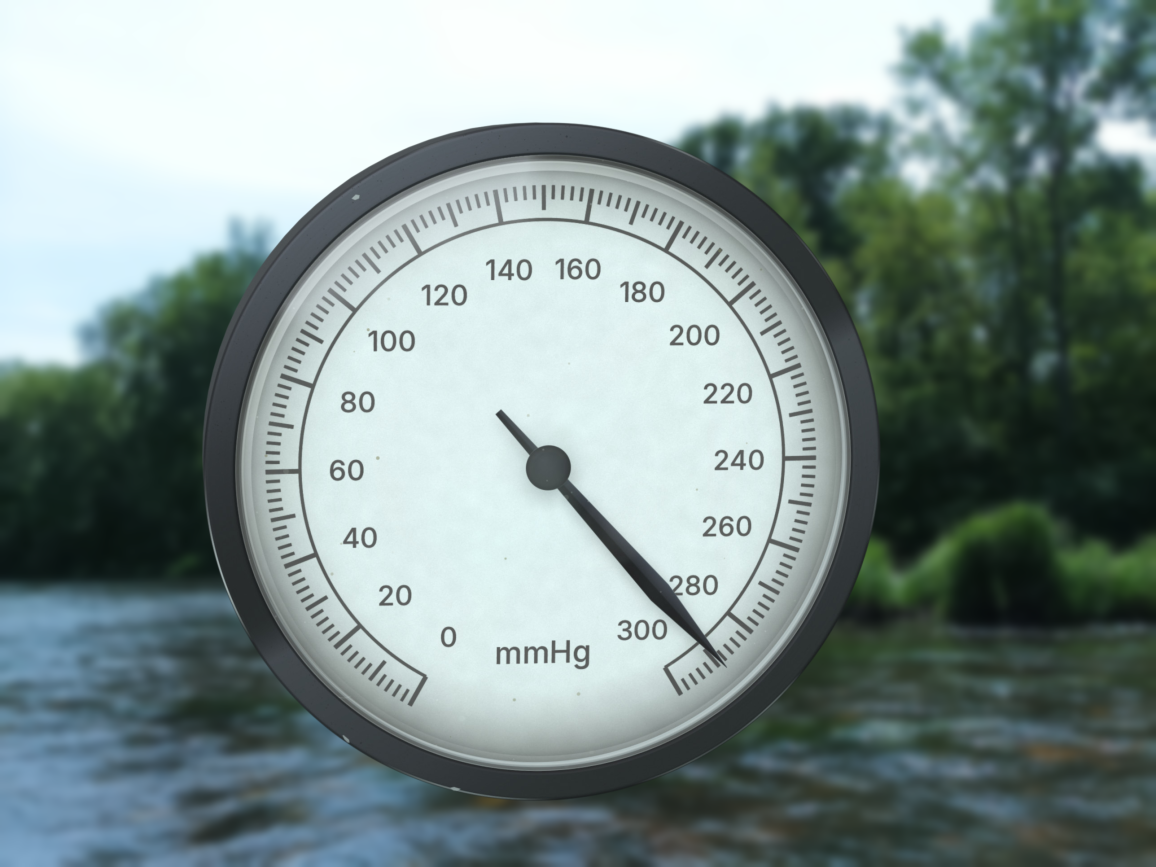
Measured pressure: 289 mmHg
